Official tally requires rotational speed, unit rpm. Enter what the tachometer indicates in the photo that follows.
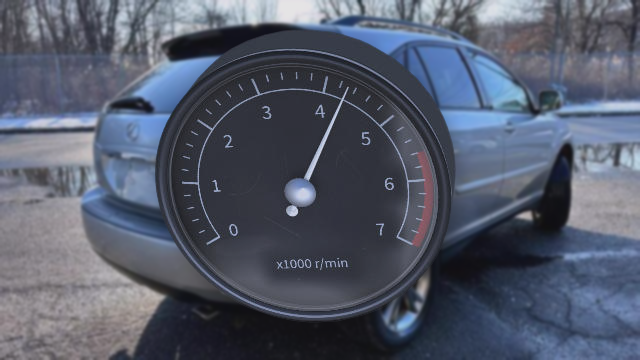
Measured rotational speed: 4300 rpm
